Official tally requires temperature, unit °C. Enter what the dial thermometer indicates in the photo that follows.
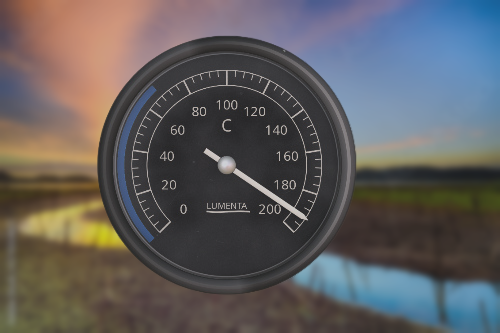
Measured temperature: 192 °C
